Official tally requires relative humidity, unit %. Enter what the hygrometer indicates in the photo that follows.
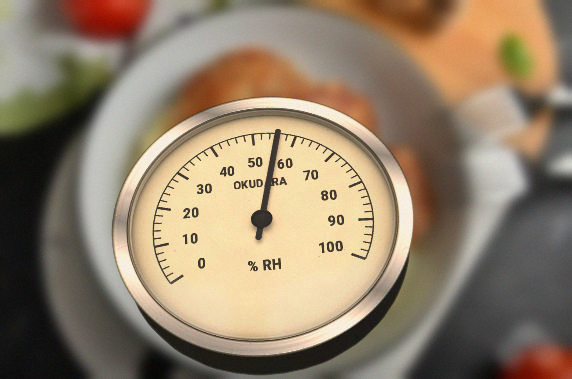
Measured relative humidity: 56 %
